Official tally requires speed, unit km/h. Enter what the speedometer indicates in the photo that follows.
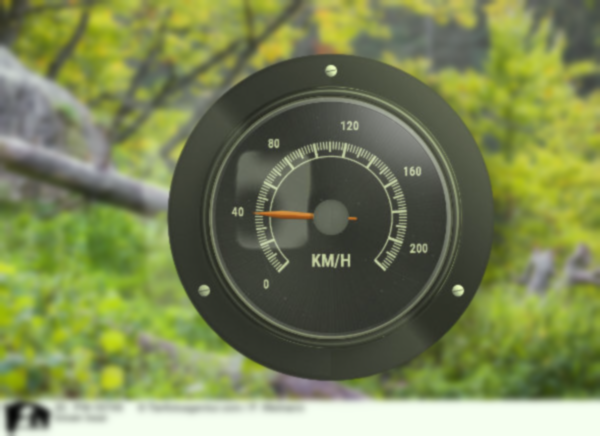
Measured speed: 40 km/h
